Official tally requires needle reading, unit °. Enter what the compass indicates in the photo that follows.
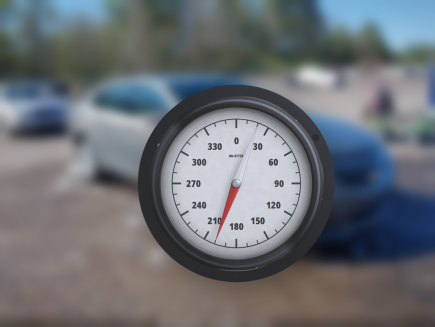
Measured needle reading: 200 °
